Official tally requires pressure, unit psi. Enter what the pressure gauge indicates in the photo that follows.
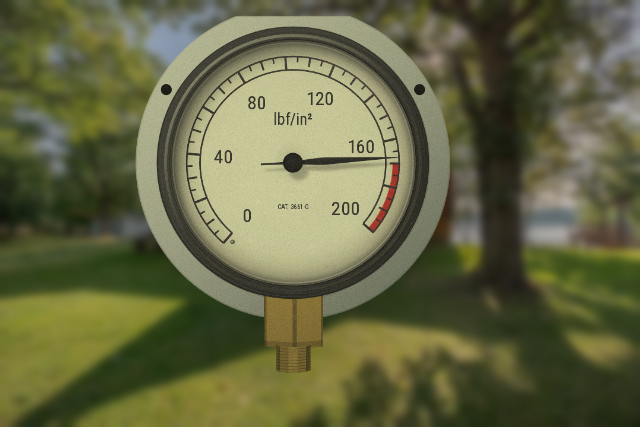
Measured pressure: 167.5 psi
